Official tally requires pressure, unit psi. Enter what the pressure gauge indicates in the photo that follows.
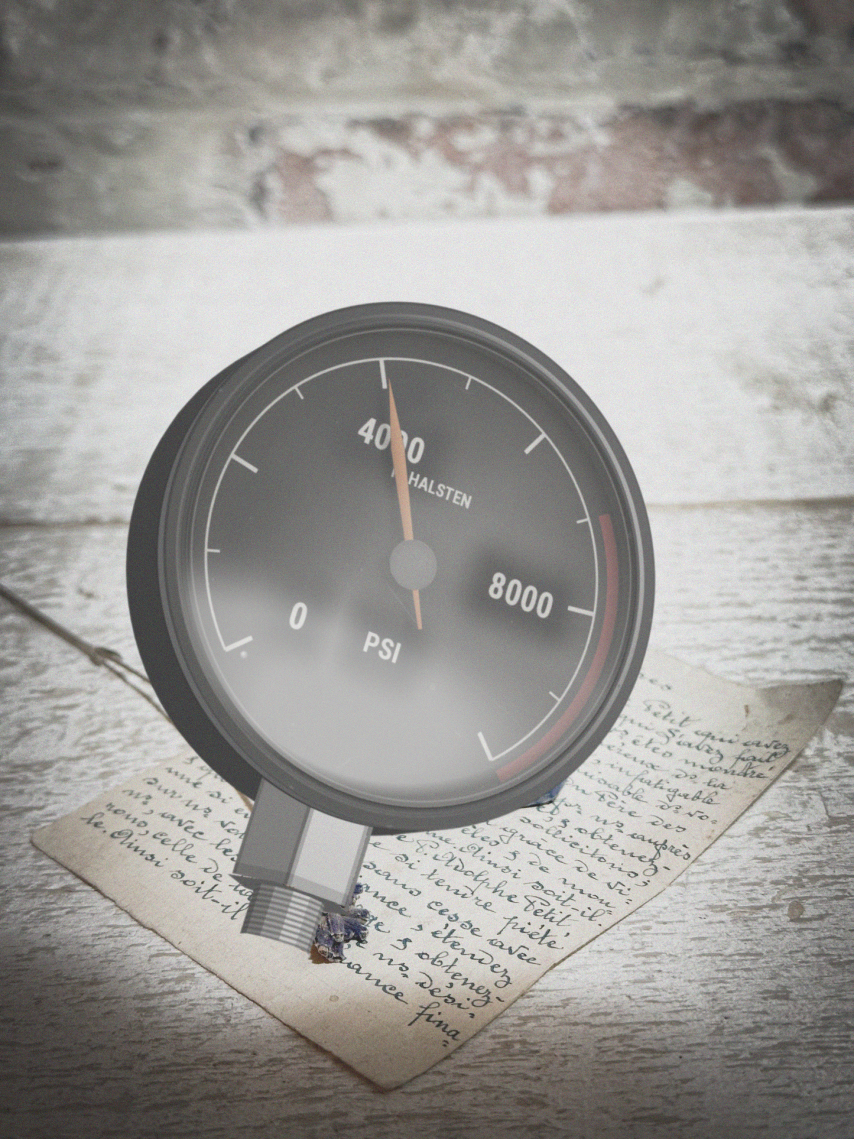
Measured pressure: 4000 psi
